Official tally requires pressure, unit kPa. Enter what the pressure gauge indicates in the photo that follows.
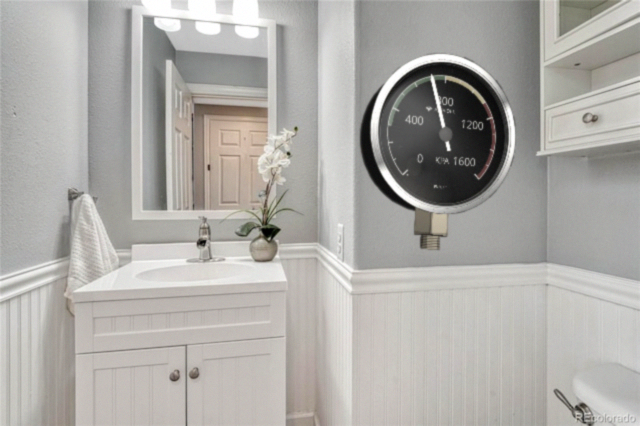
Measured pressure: 700 kPa
